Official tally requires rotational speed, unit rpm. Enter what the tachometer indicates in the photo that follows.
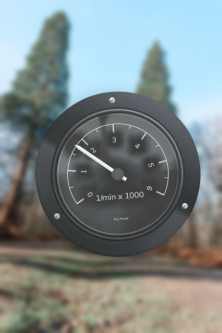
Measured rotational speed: 1750 rpm
